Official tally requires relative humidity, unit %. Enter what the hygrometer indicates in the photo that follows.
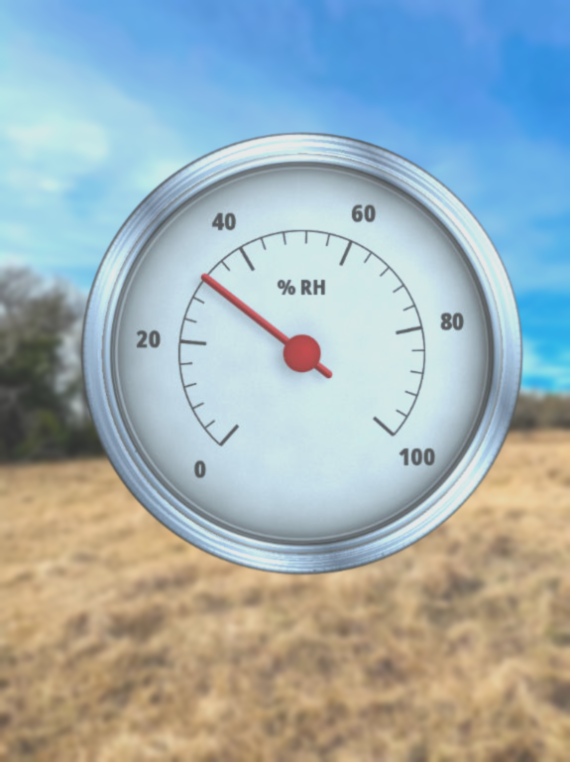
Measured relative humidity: 32 %
